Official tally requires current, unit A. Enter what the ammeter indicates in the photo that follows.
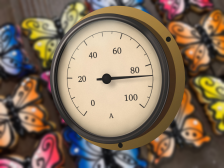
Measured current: 85 A
